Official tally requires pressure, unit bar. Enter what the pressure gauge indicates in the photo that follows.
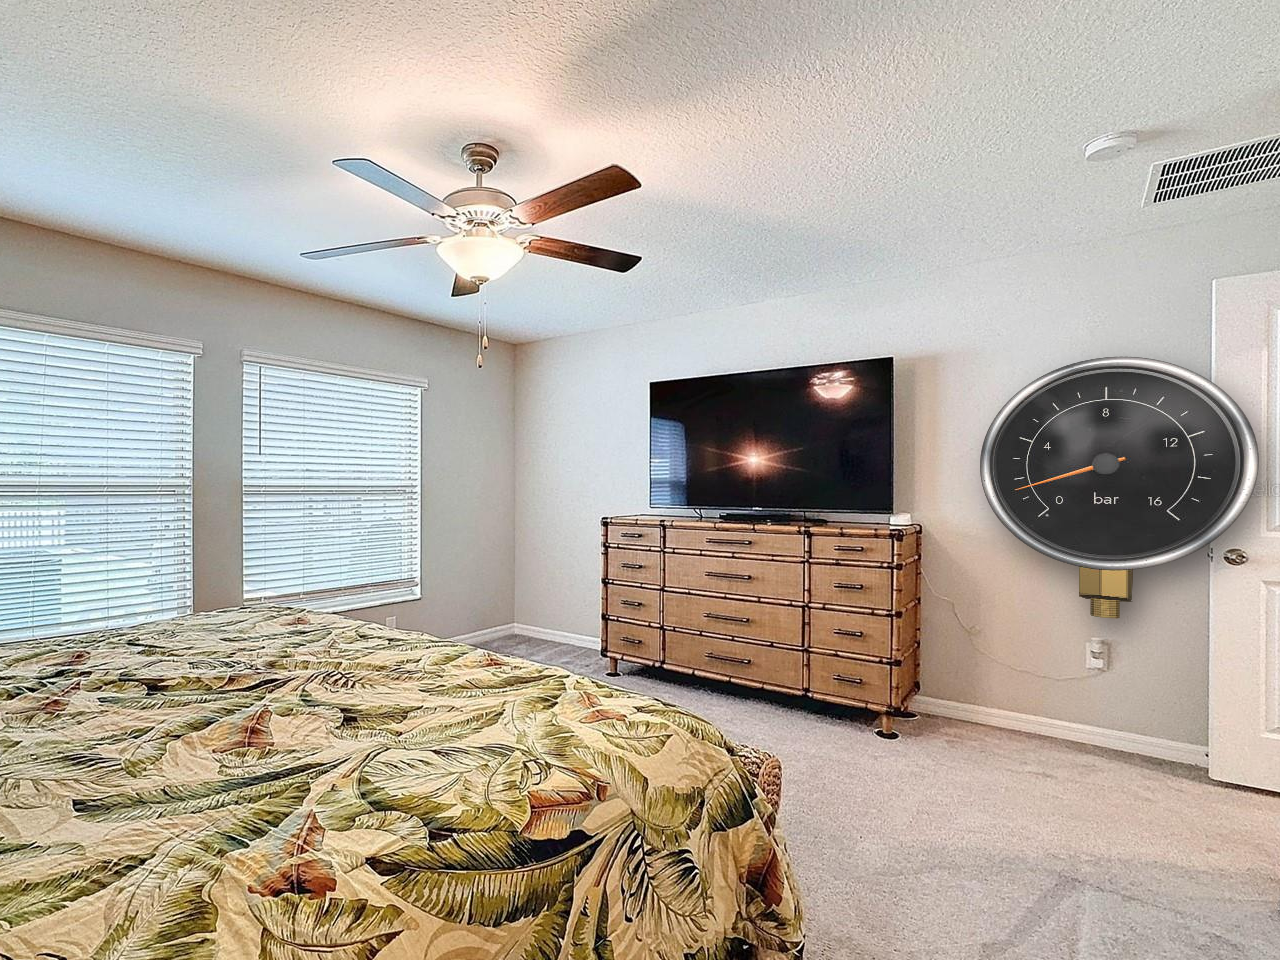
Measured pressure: 1.5 bar
